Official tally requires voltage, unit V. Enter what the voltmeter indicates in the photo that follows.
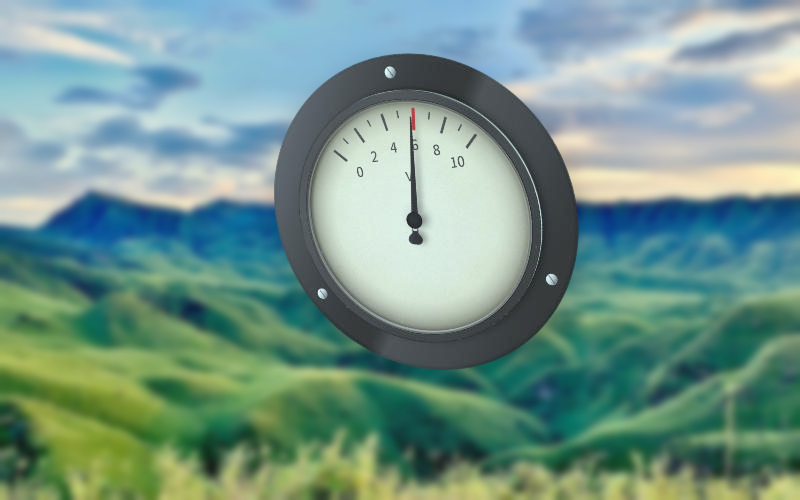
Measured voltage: 6 V
